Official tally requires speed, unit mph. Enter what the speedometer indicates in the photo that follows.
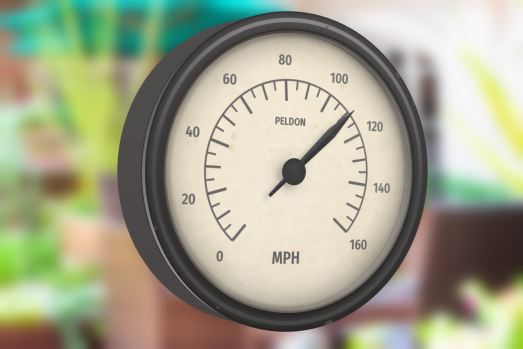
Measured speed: 110 mph
